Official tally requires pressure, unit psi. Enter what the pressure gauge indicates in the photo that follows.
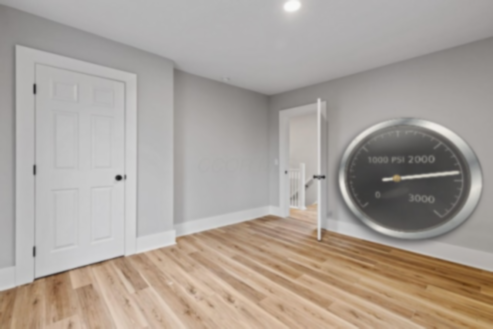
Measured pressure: 2400 psi
